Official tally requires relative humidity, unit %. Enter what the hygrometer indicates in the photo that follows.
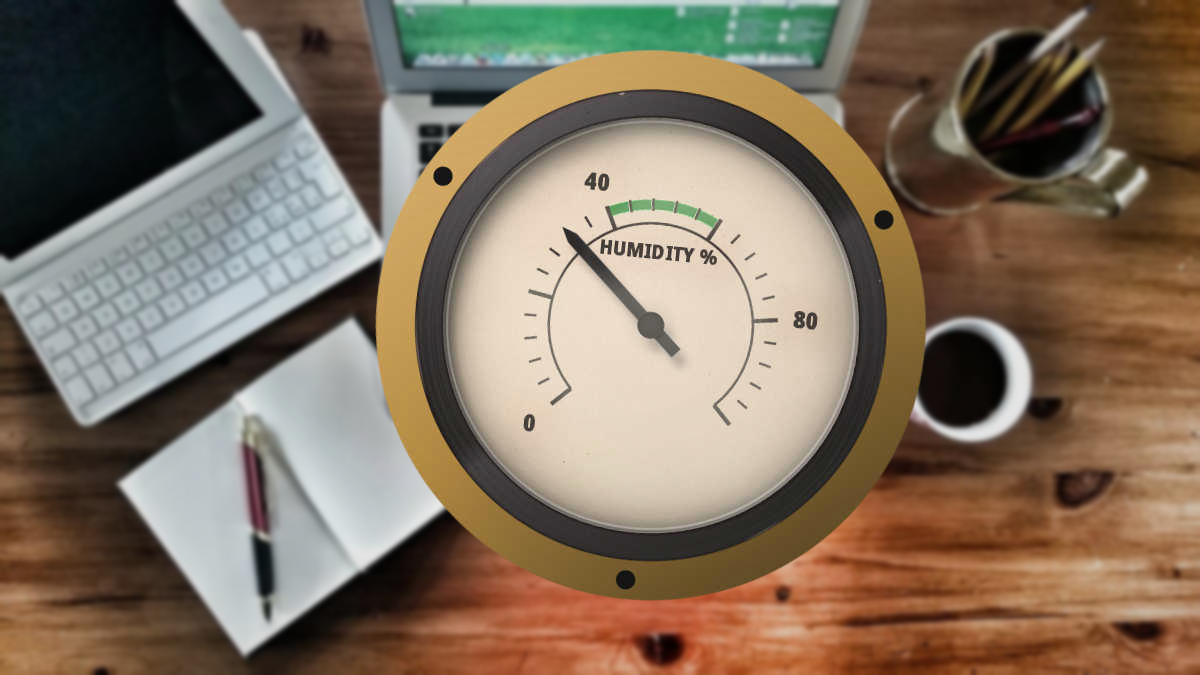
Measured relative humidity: 32 %
